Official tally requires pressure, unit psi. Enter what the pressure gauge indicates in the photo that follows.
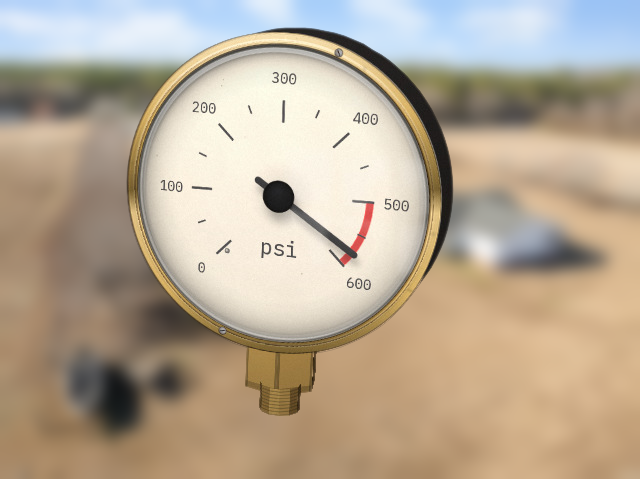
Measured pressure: 575 psi
